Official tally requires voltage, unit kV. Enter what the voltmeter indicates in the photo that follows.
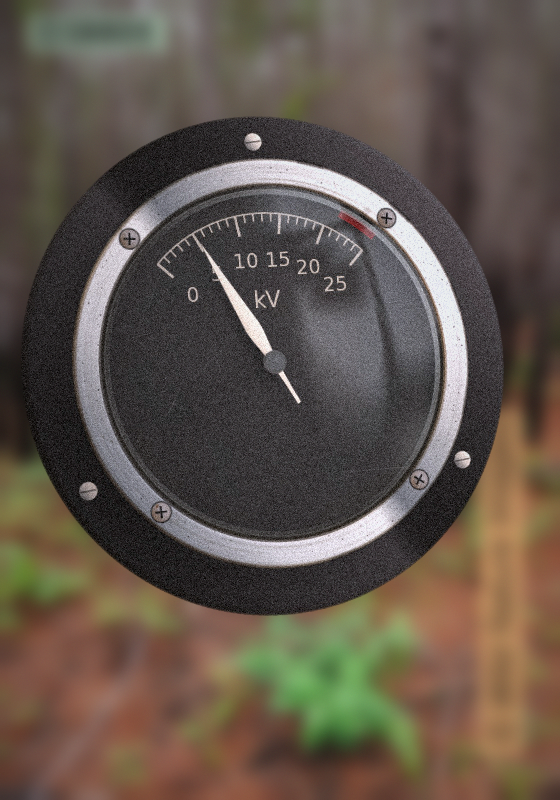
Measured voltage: 5 kV
